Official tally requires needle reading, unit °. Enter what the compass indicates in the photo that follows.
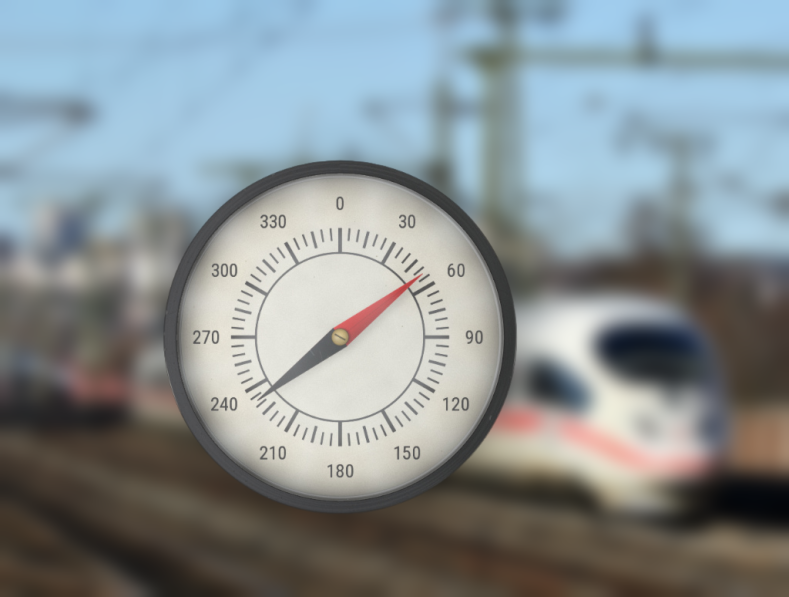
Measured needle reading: 52.5 °
